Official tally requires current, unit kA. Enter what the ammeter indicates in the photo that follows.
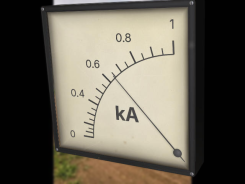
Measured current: 0.65 kA
